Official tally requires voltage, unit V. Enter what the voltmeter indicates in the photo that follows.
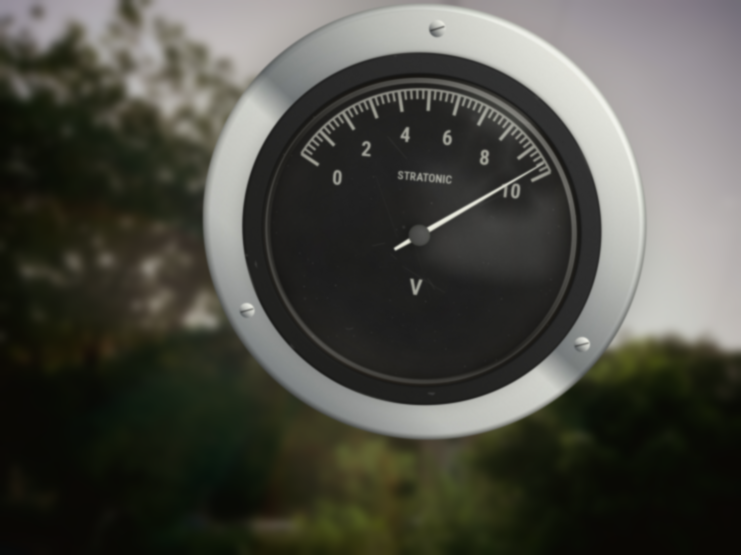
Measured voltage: 9.6 V
